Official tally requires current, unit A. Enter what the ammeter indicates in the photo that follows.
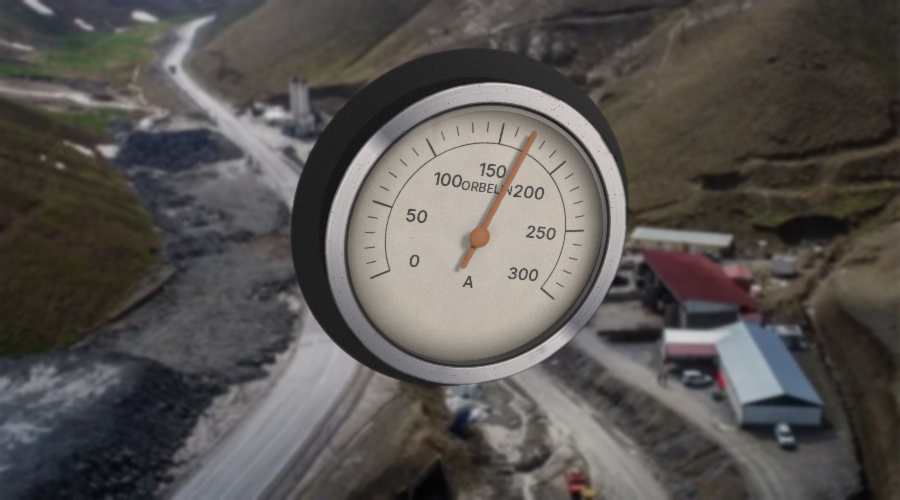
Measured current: 170 A
